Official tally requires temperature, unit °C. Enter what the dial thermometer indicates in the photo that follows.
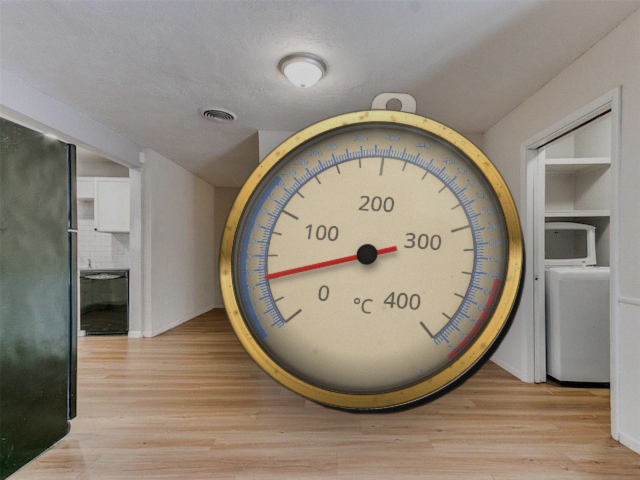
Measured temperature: 40 °C
